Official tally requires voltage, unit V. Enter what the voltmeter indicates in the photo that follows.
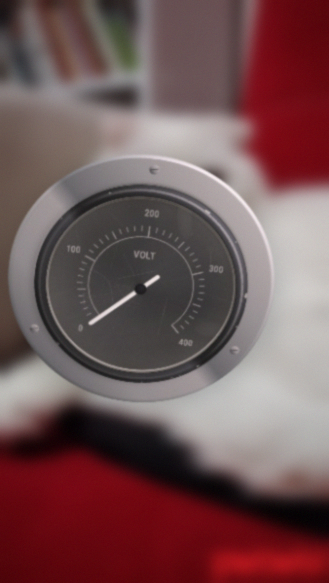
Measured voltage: 0 V
